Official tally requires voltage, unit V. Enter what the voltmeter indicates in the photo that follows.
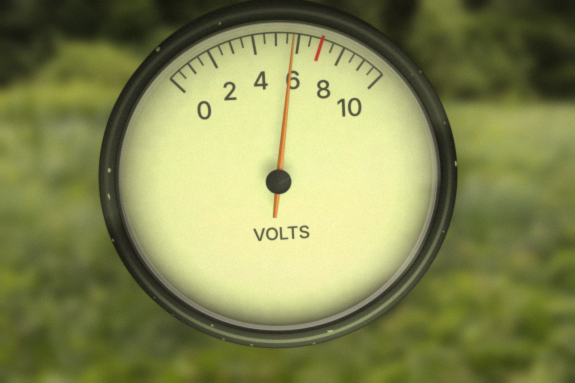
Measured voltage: 5.75 V
